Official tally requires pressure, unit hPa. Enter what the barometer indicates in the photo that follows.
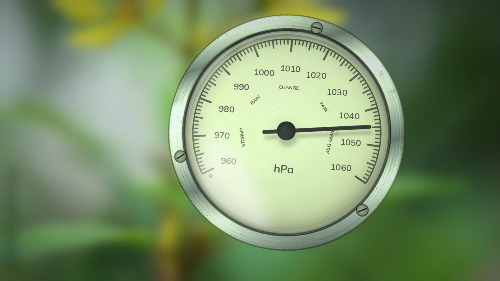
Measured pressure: 1045 hPa
